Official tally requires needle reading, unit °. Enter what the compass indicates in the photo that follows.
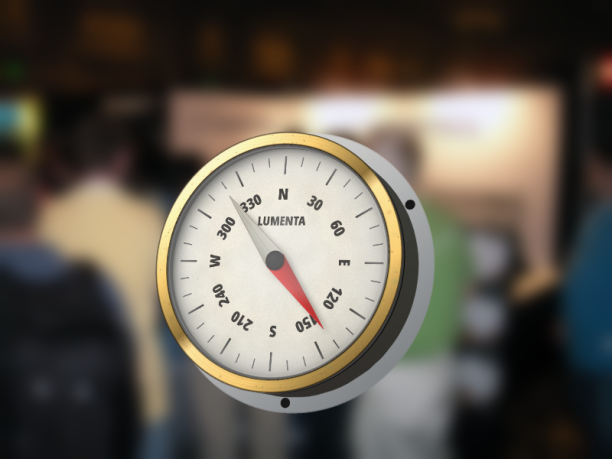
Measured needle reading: 140 °
